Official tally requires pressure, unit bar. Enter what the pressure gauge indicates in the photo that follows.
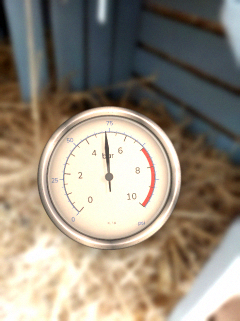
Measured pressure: 5 bar
